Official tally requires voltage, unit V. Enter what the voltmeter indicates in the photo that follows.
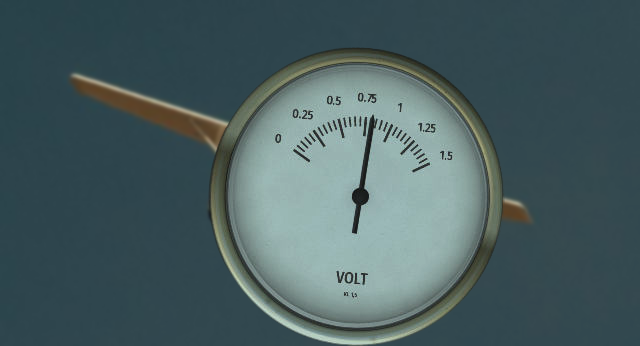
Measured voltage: 0.8 V
